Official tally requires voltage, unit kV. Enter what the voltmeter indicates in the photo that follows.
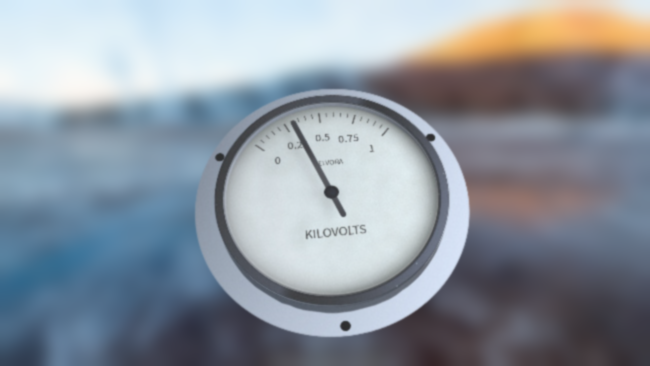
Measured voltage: 0.3 kV
